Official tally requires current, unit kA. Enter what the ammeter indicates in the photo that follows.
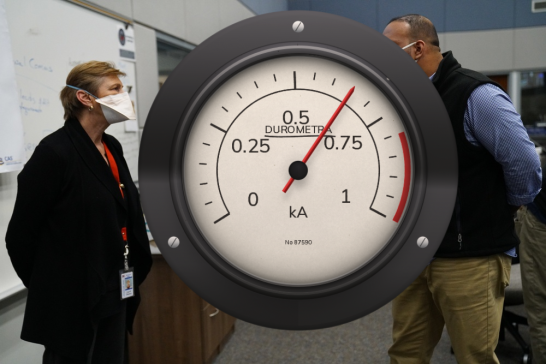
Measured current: 0.65 kA
